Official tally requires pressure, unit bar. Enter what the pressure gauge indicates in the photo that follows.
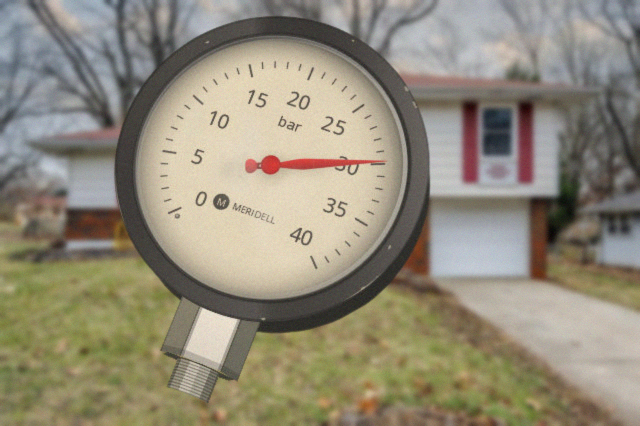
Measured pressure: 30 bar
